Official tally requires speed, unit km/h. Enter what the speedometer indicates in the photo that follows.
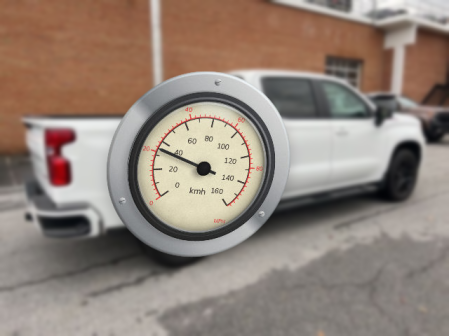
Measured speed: 35 km/h
